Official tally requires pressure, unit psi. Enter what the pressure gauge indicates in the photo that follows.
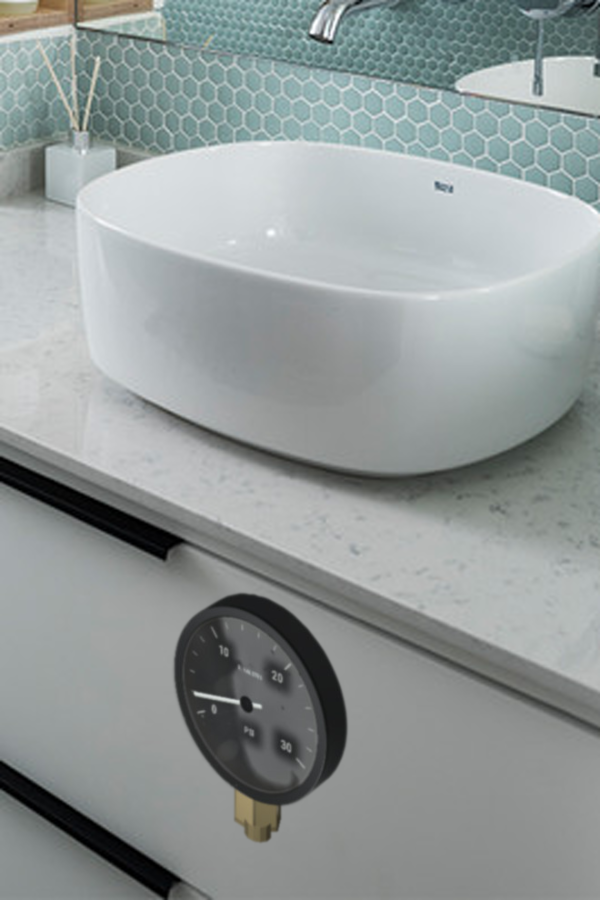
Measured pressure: 2 psi
